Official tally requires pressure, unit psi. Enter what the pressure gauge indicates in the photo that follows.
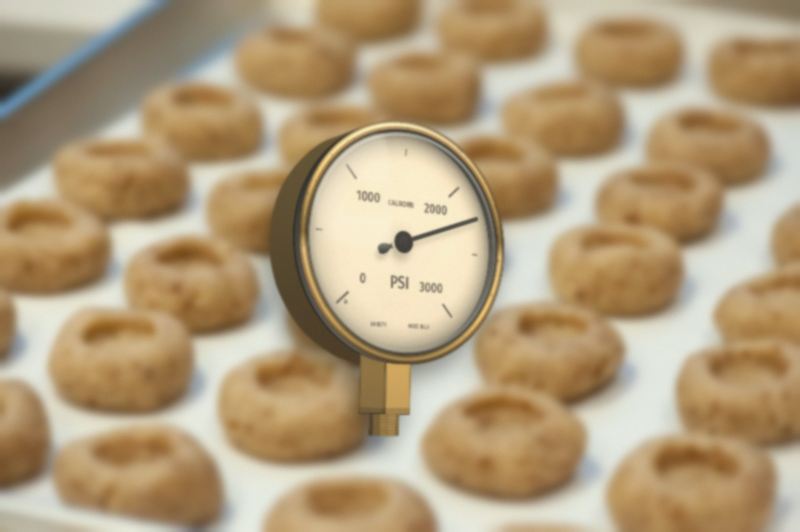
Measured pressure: 2250 psi
